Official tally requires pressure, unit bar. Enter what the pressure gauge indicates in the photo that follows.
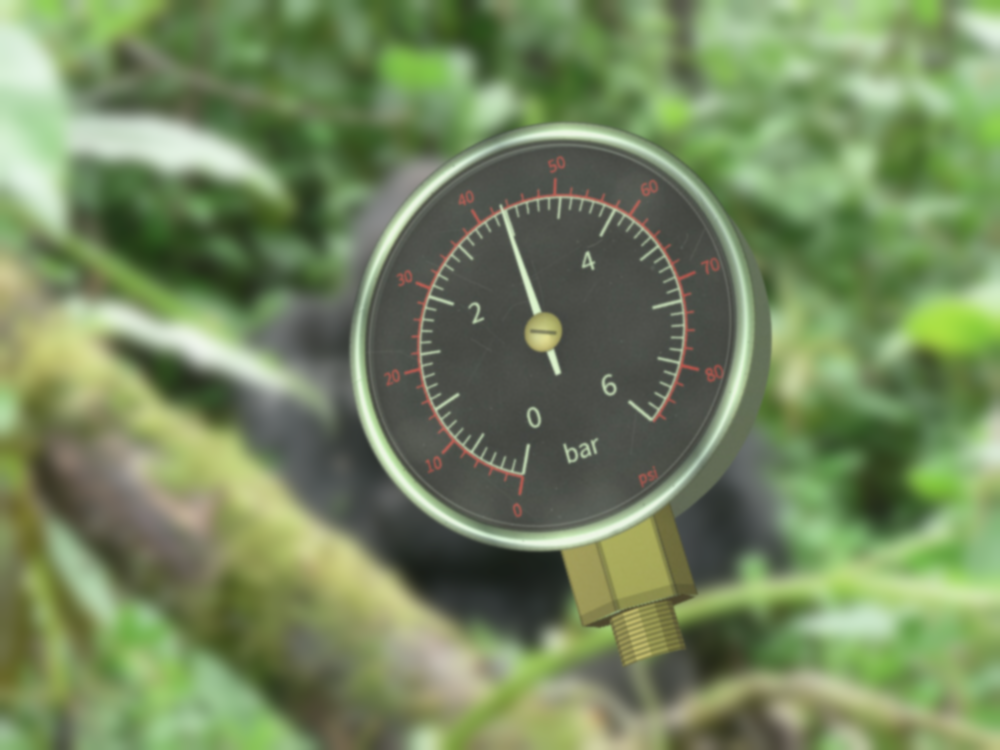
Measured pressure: 3 bar
